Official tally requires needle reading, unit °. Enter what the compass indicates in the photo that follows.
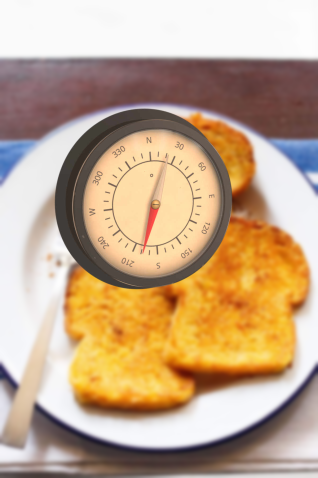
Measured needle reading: 200 °
